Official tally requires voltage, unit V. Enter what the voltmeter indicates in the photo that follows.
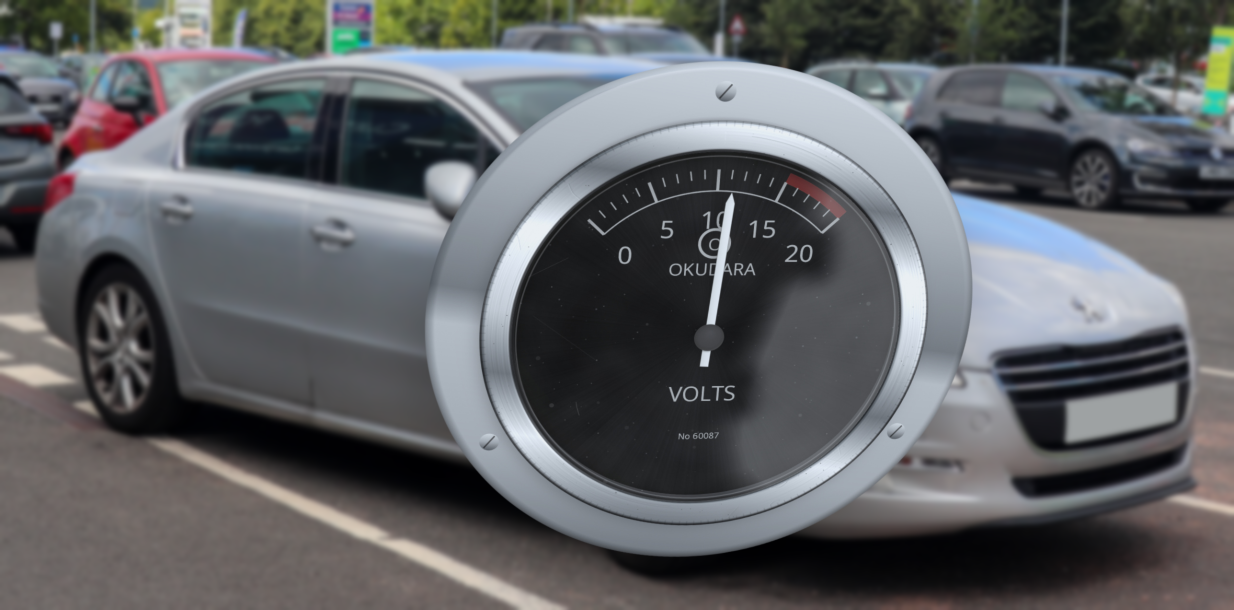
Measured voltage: 11 V
